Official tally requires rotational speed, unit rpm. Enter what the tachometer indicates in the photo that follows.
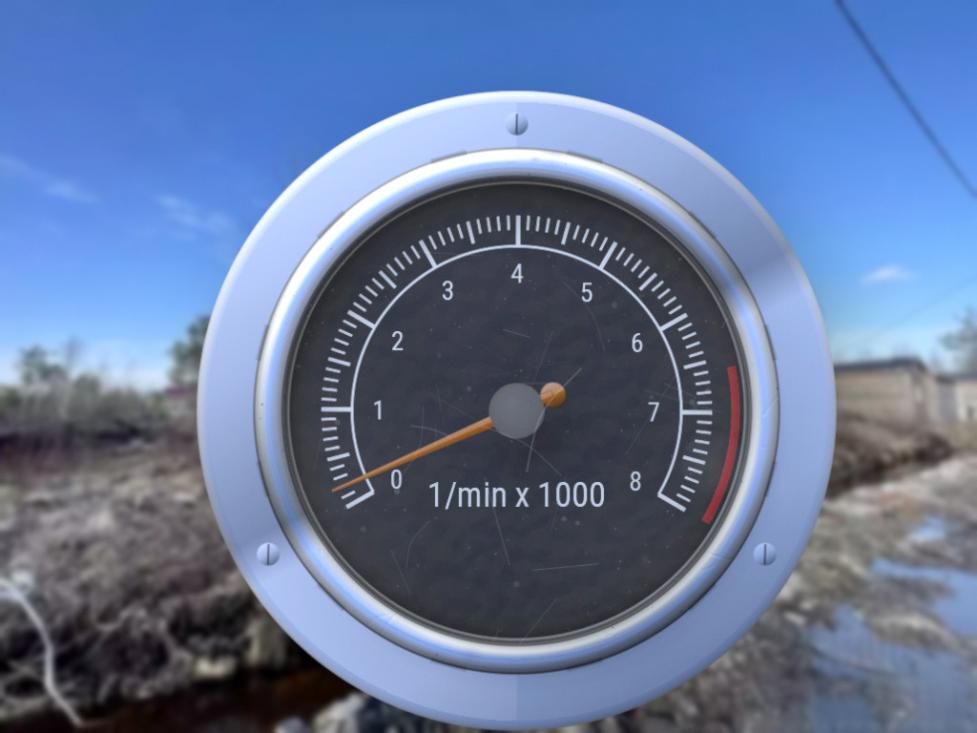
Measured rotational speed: 200 rpm
